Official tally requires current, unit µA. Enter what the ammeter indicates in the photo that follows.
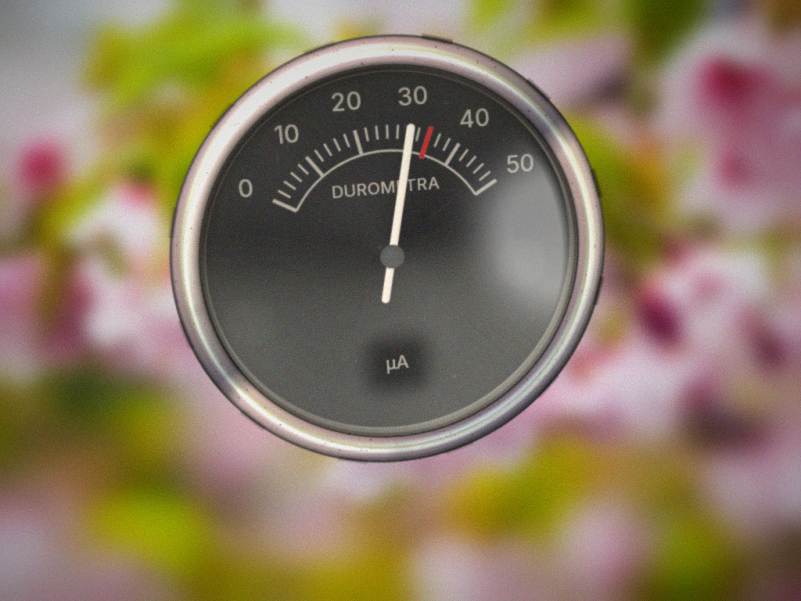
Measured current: 30 µA
